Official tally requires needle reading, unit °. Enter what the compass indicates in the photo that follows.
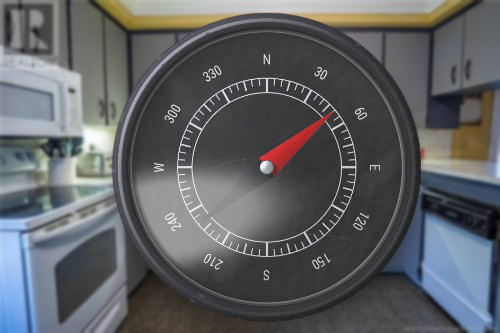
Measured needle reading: 50 °
